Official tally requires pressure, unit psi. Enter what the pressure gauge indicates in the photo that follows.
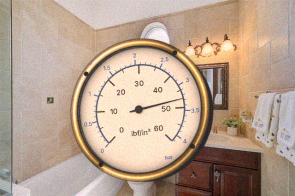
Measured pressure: 47.5 psi
